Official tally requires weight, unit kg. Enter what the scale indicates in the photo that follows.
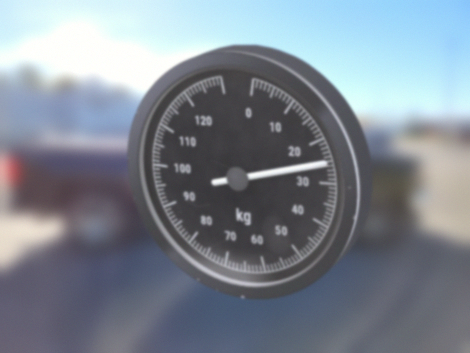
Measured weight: 25 kg
